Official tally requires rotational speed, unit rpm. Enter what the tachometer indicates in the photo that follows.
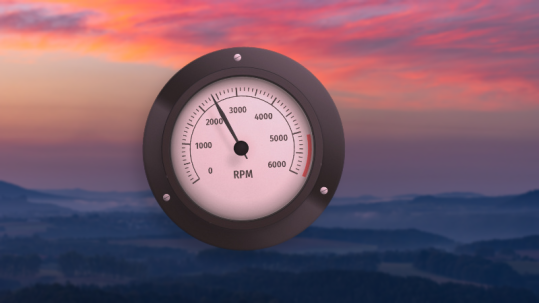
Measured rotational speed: 2400 rpm
